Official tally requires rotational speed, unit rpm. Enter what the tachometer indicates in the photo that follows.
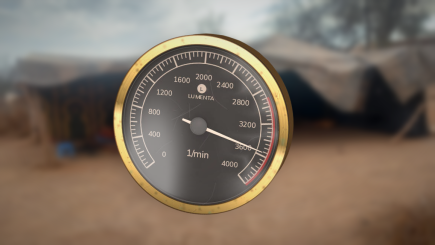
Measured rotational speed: 3550 rpm
